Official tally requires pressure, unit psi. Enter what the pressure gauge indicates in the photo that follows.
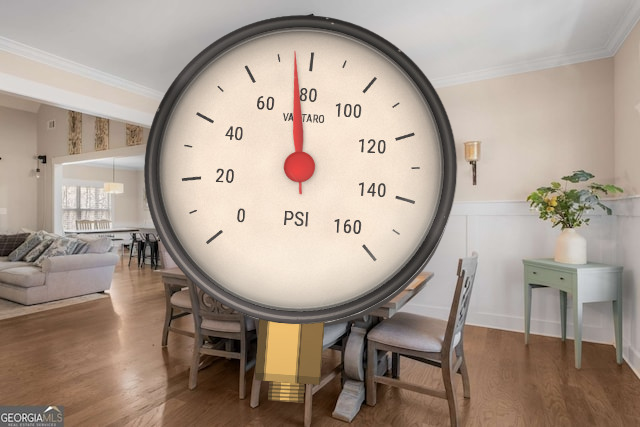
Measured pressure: 75 psi
